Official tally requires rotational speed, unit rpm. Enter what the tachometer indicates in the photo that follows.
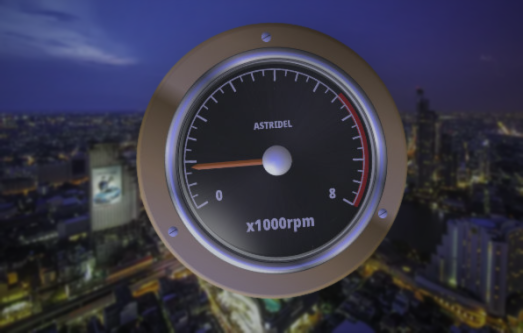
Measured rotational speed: 875 rpm
